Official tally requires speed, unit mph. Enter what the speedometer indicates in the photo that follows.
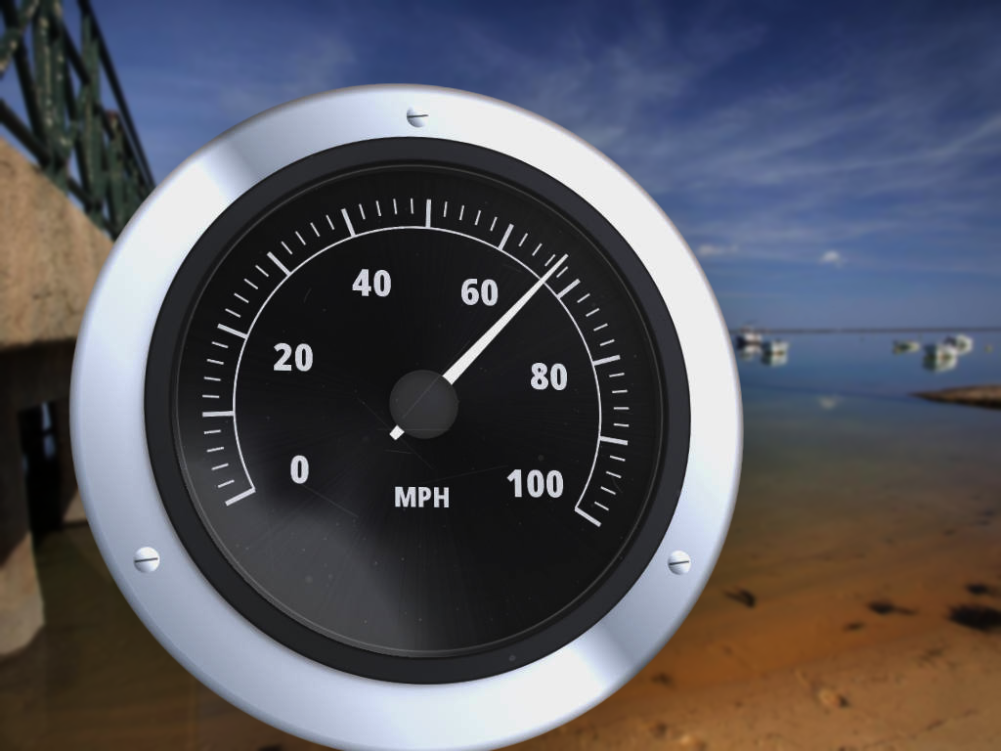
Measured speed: 67 mph
